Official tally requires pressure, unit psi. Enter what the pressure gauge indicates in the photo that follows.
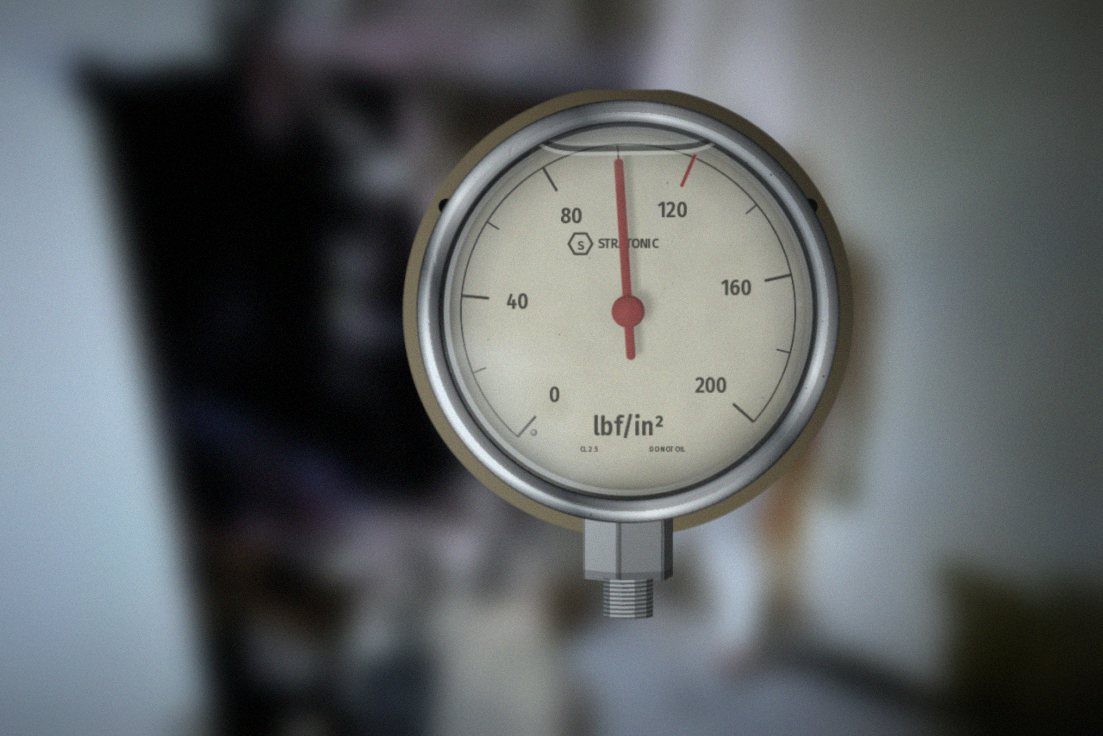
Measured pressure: 100 psi
